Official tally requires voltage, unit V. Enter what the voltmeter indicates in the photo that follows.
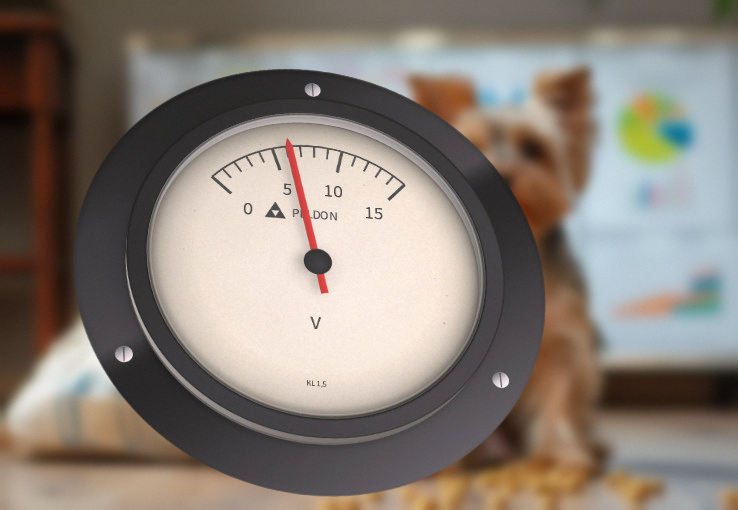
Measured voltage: 6 V
